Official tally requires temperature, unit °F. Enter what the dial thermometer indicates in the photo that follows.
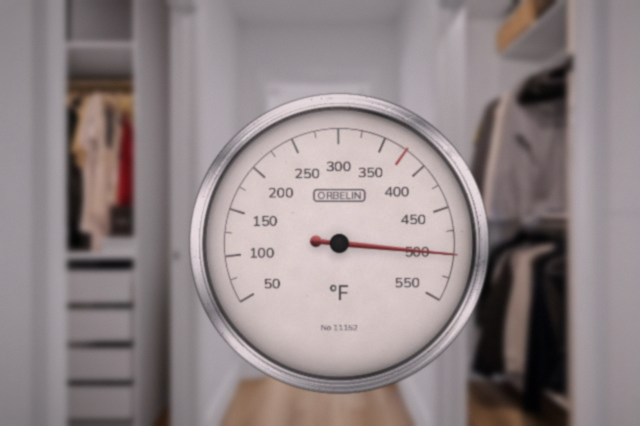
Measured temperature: 500 °F
